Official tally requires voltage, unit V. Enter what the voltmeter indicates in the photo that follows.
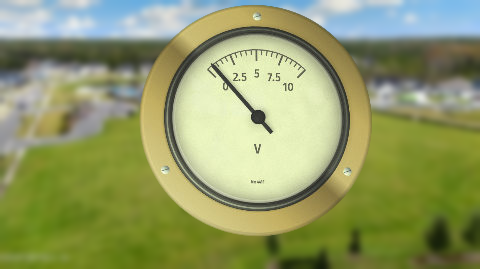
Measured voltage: 0.5 V
